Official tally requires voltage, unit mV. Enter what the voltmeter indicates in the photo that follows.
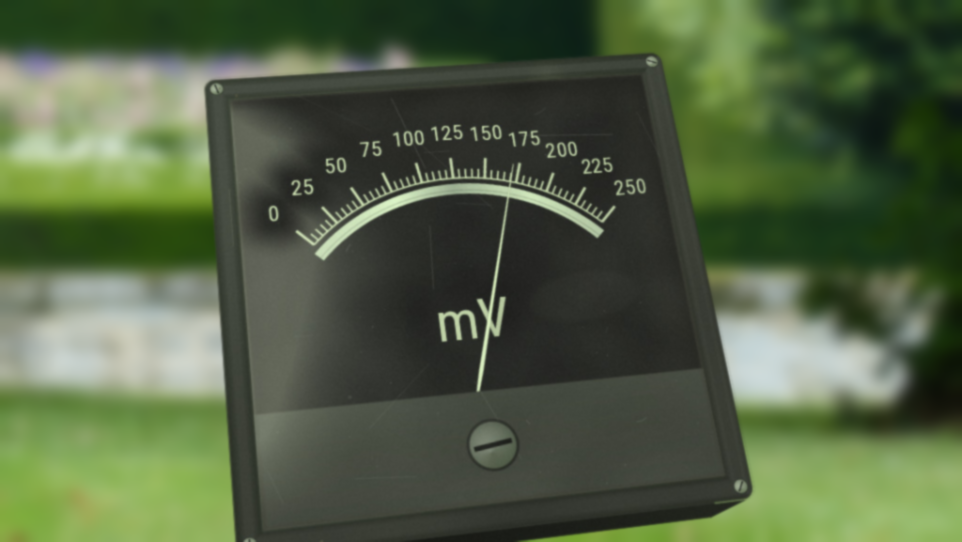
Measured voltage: 170 mV
